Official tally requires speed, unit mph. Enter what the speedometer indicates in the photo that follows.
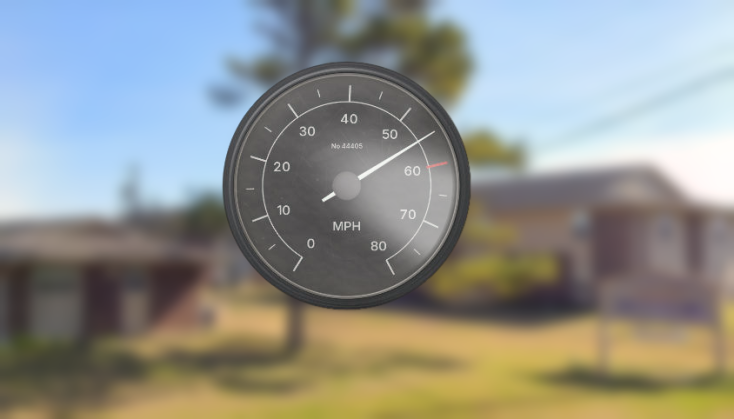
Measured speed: 55 mph
